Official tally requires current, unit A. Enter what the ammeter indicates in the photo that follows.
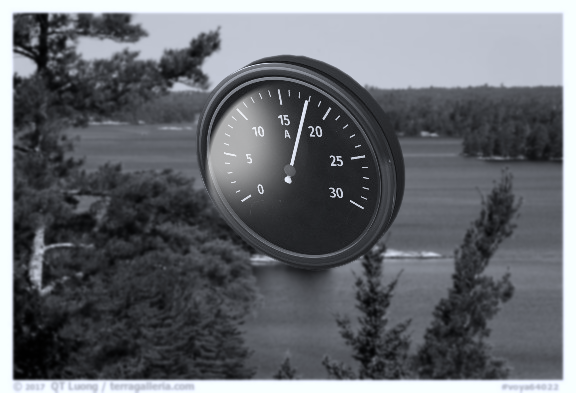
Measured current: 18 A
